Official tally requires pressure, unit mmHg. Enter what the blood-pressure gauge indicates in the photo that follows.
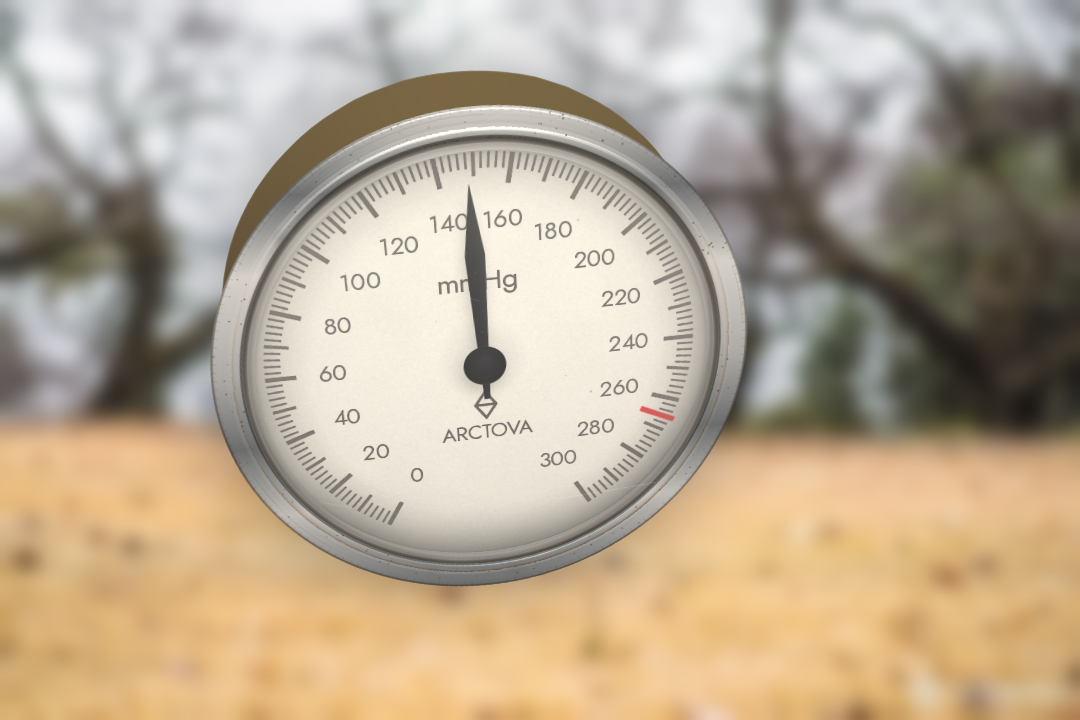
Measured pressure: 148 mmHg
